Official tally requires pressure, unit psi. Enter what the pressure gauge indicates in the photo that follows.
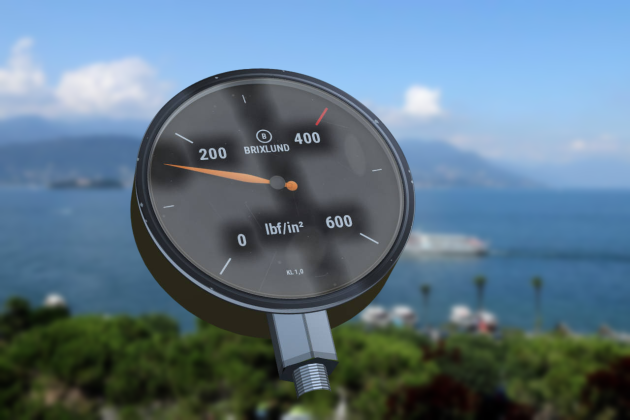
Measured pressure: 150 psi
